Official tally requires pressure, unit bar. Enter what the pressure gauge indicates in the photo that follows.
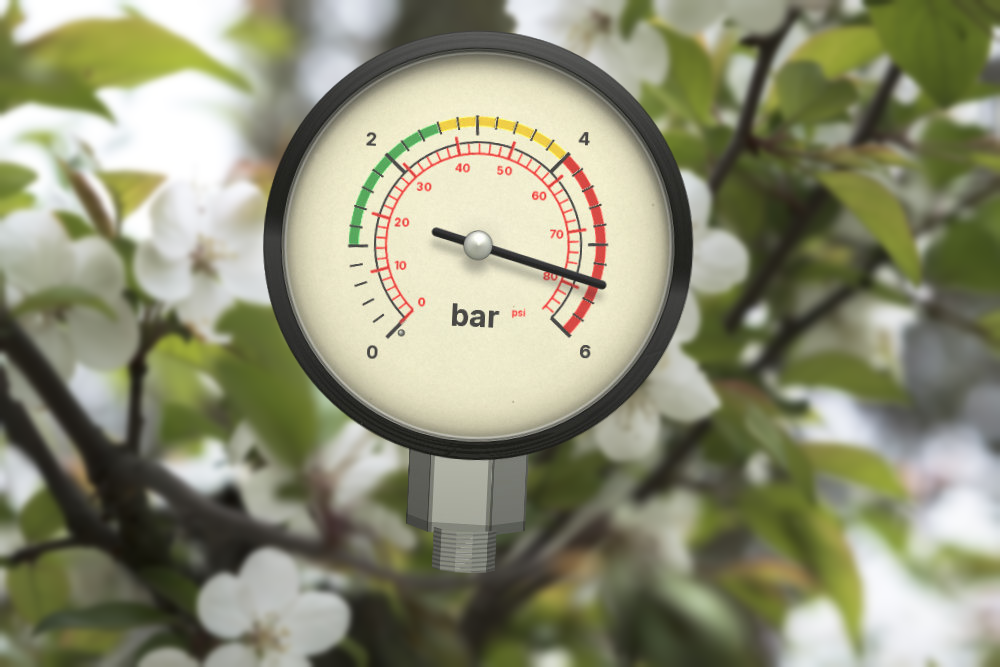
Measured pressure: 5.4 bar
